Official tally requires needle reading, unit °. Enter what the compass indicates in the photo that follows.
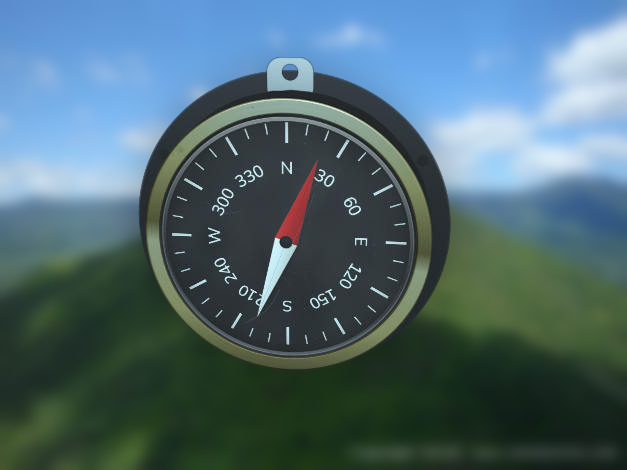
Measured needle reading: 20 °
